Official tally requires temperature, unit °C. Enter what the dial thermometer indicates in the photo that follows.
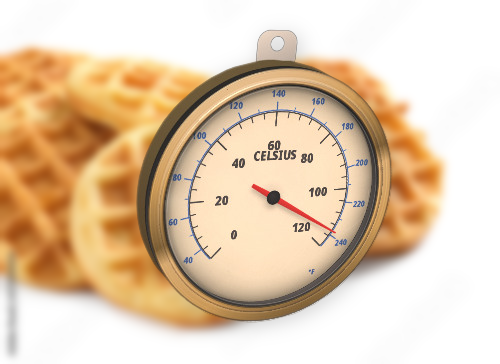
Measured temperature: 114 °C
